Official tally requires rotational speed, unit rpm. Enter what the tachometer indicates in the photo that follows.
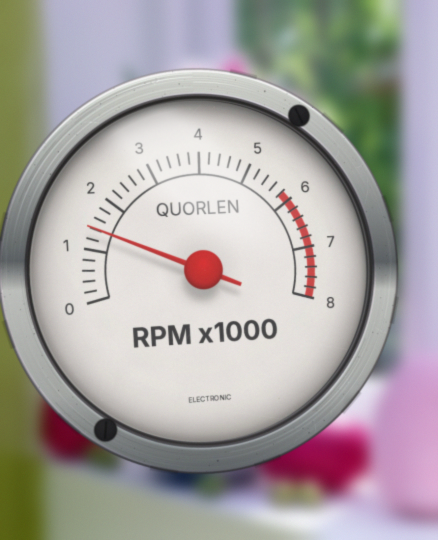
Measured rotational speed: 1400 rpm
